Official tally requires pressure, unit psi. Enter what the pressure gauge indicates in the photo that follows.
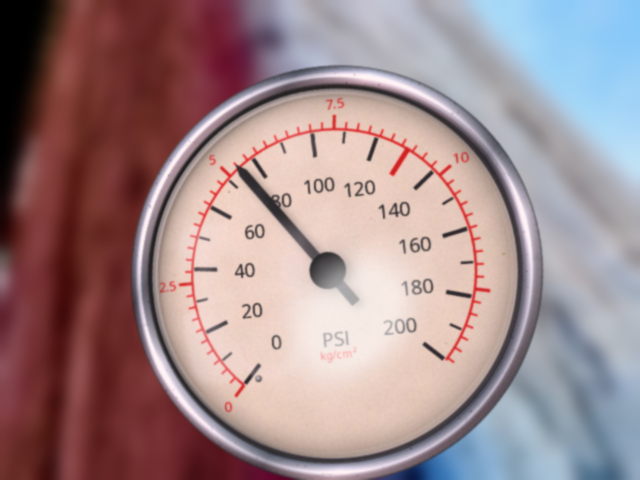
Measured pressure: 75 psi
